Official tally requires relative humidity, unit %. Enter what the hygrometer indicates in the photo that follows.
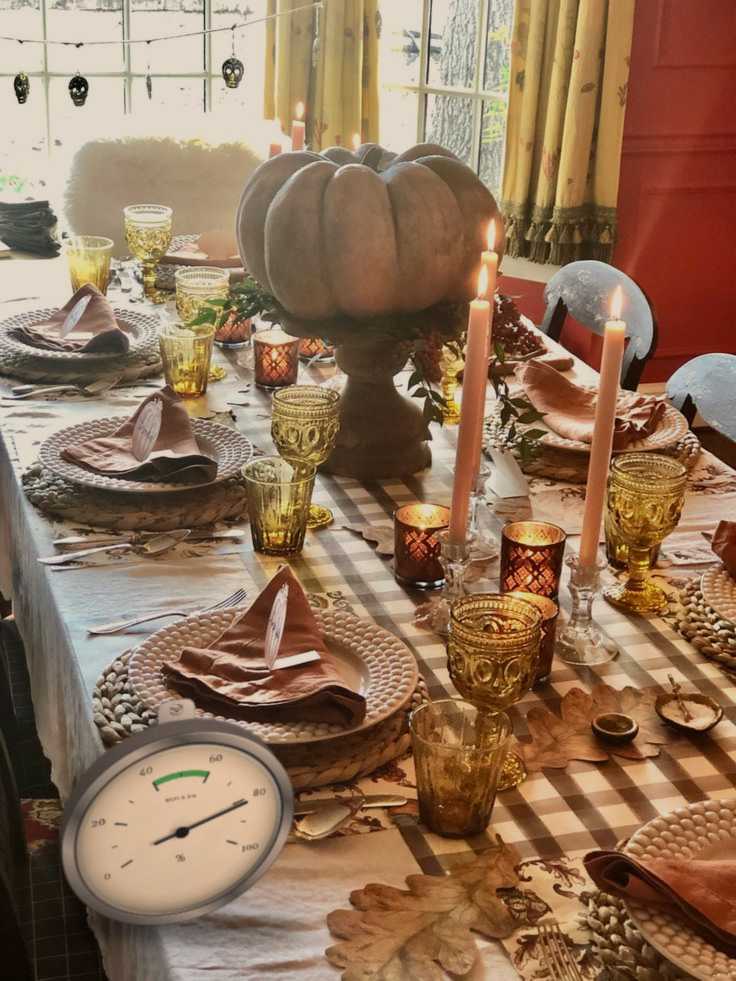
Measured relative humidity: 80 %
